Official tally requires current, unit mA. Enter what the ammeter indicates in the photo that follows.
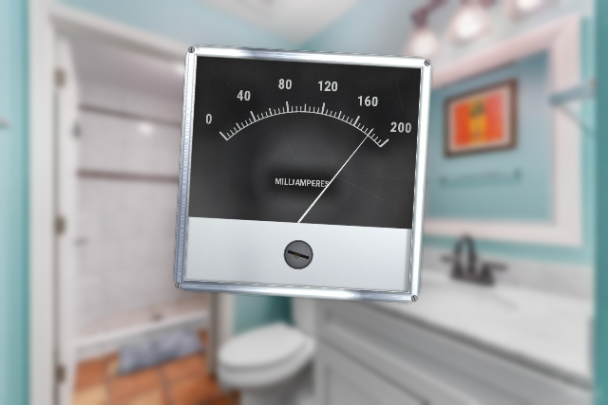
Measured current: 180 mA
